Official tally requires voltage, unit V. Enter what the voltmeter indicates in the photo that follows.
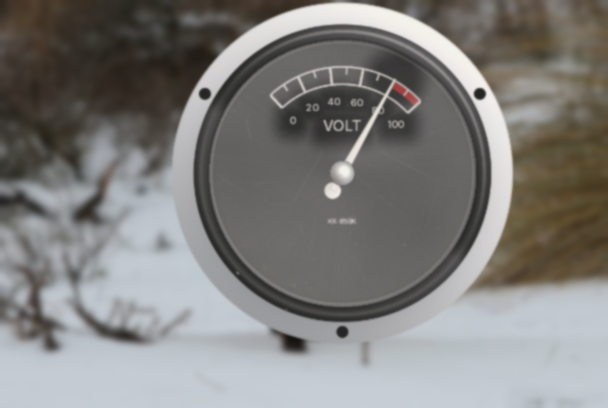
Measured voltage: 80 V
